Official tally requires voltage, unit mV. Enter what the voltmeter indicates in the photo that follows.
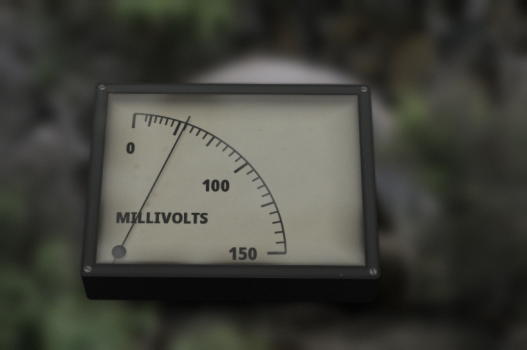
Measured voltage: 55 mV
